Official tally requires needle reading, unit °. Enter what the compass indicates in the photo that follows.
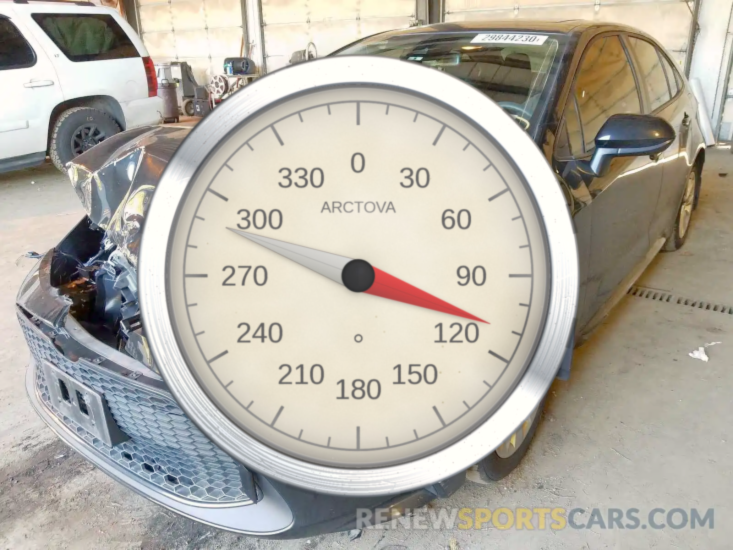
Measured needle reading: 110 °
